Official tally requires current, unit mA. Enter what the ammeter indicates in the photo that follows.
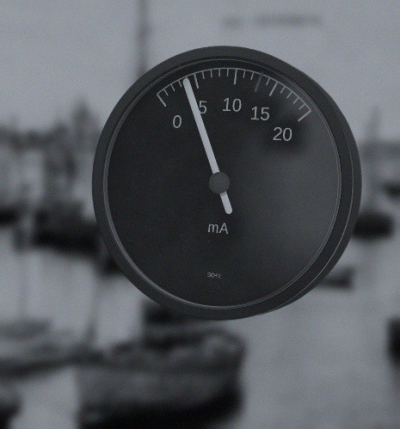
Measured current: 4 mA
